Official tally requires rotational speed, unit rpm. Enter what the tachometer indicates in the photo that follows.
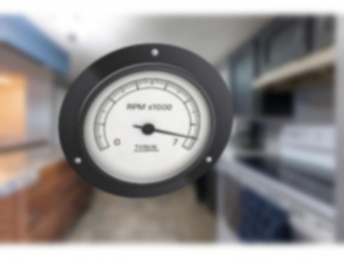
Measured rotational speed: 6500 rpm
